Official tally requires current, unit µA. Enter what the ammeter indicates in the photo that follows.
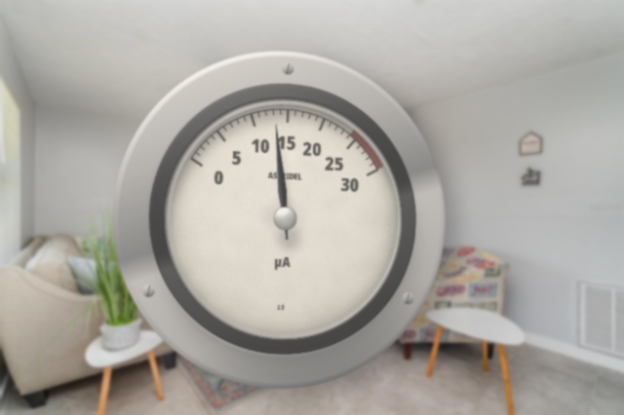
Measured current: 13 µA
